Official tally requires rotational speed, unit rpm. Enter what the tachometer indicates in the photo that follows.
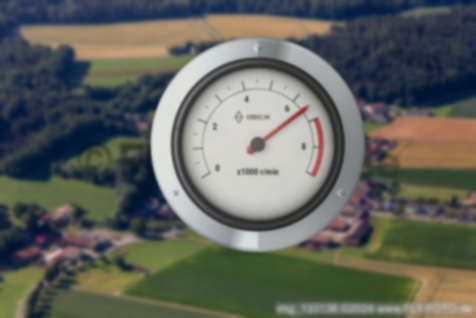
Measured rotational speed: 6500 rpm
